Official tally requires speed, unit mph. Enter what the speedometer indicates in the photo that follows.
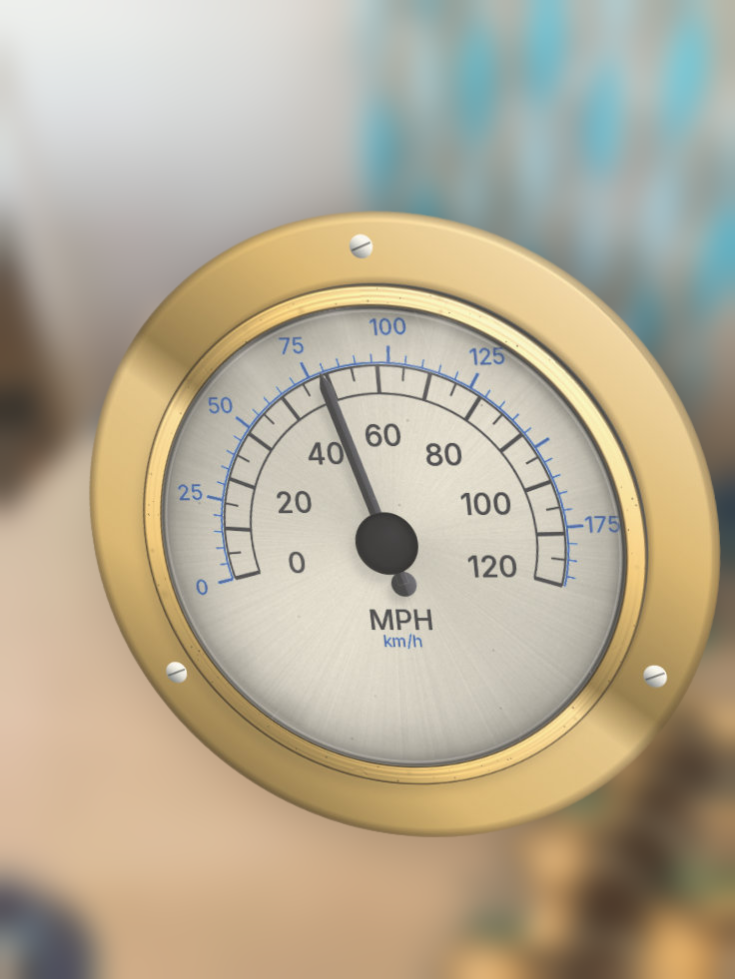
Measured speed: 50 mph
